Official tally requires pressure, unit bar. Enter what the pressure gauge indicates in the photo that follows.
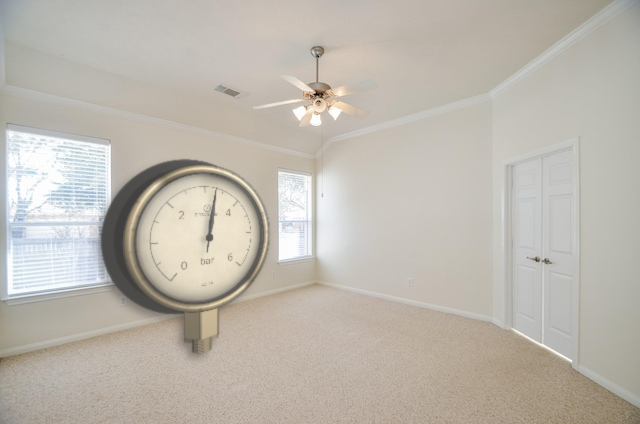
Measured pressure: 3.25 bar
